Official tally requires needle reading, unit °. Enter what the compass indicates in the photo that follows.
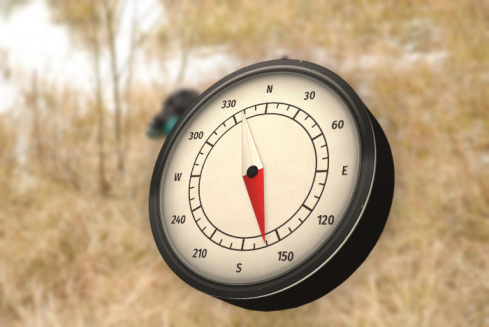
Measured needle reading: 160 °
